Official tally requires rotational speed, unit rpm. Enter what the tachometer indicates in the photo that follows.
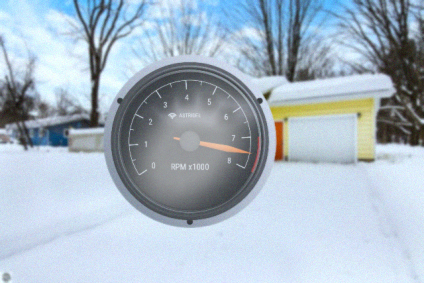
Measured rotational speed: 7500 rpm
